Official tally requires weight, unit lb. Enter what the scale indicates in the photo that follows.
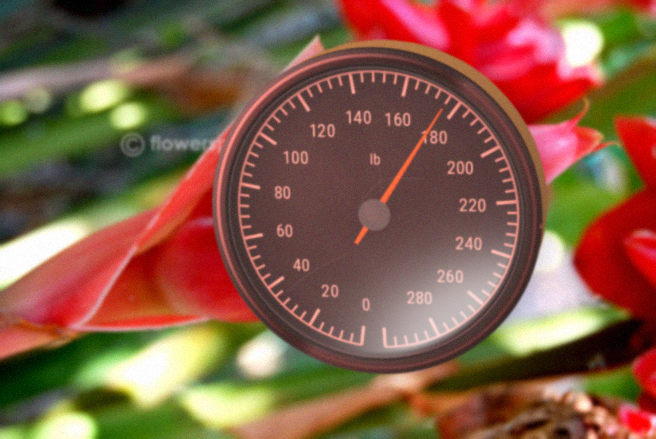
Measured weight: 176 lb
